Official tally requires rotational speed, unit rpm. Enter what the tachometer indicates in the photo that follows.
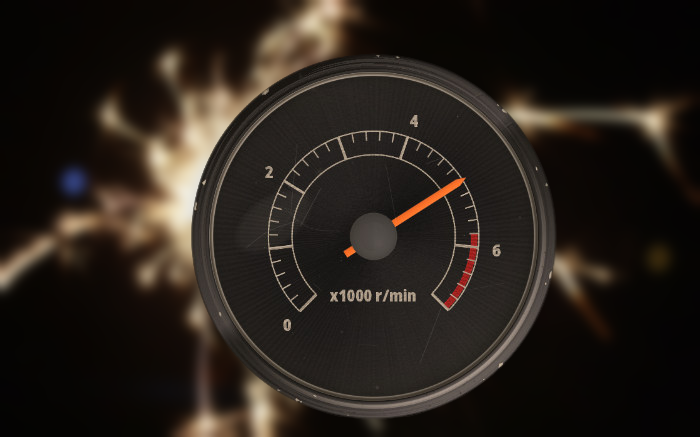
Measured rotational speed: 5000 rpm
